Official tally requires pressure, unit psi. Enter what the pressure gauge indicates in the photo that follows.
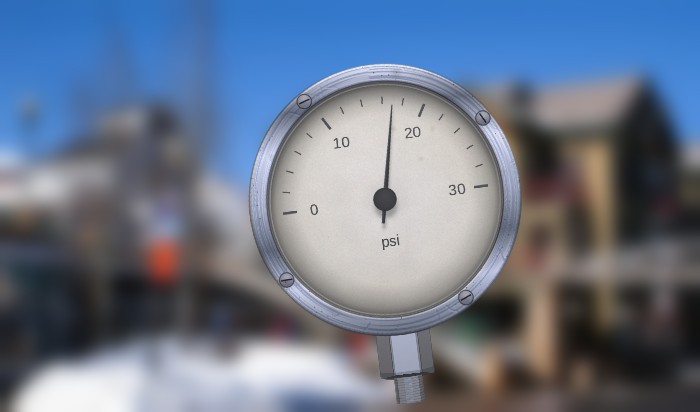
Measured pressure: 17 psi
